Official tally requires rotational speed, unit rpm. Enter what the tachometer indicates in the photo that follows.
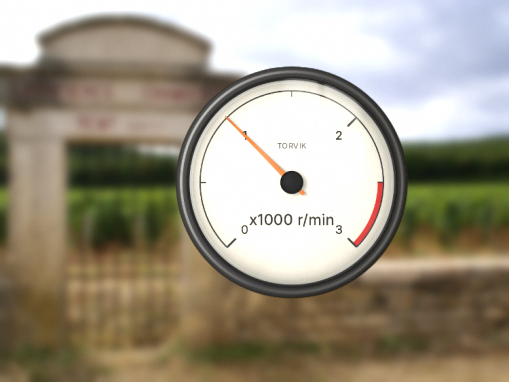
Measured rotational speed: 1000 rpm
